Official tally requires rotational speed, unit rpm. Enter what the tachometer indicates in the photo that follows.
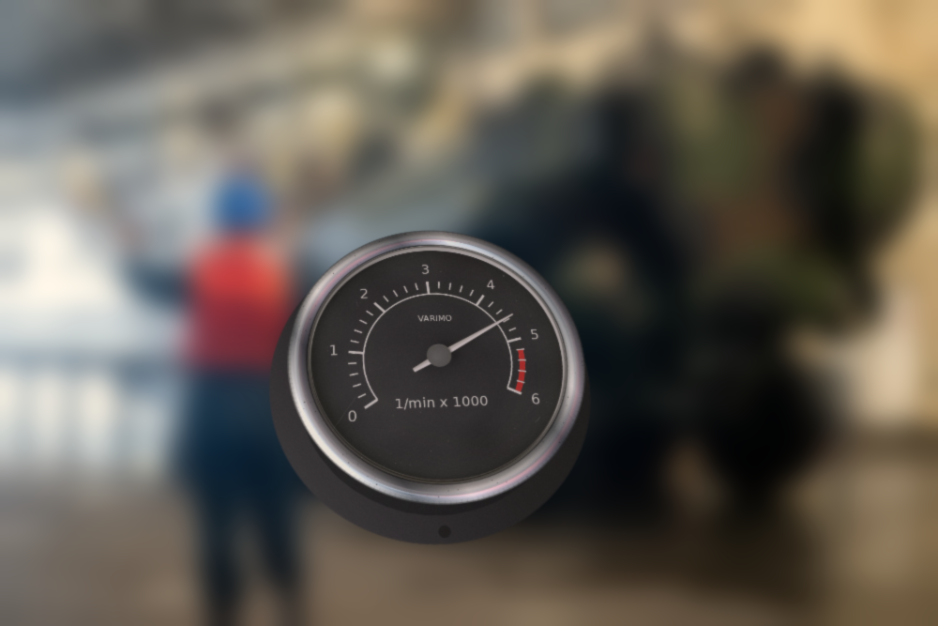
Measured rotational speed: 4600 rpm
